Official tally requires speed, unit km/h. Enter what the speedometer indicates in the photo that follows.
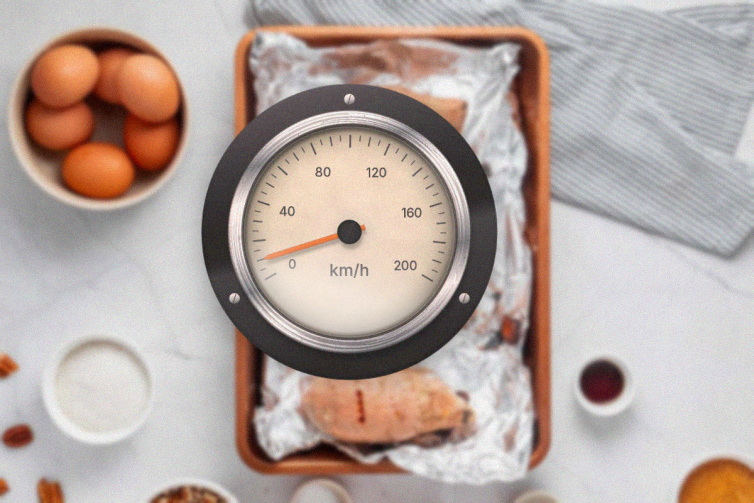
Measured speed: 10 km/h
